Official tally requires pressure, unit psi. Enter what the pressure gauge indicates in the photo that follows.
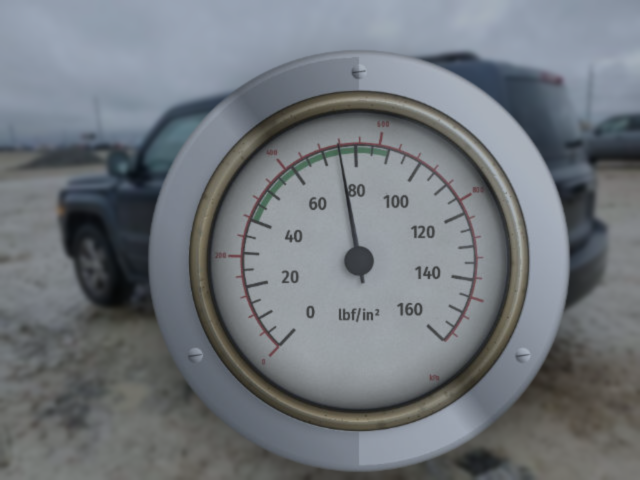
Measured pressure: 75 psi
